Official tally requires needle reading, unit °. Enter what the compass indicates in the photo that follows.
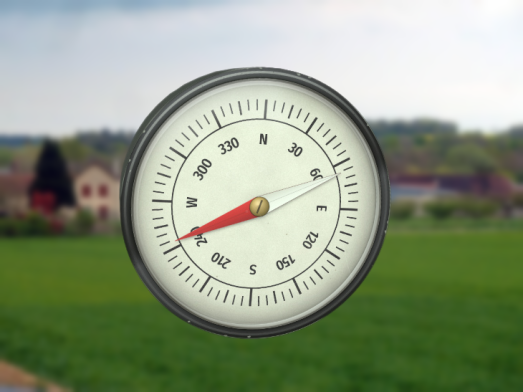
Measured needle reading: 245 °
